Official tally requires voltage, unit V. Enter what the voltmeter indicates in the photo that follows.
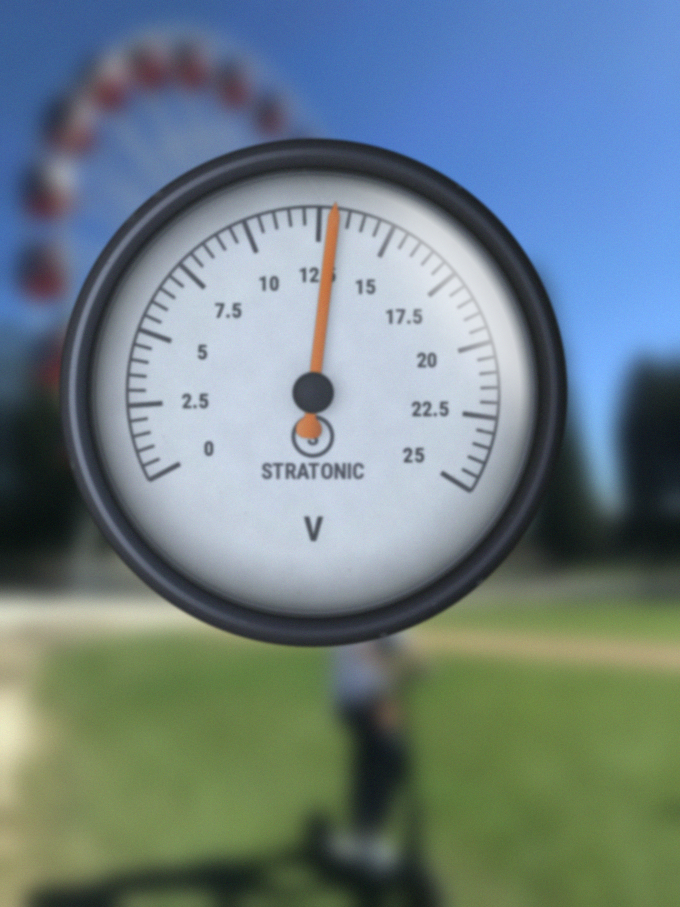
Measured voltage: 13 V
